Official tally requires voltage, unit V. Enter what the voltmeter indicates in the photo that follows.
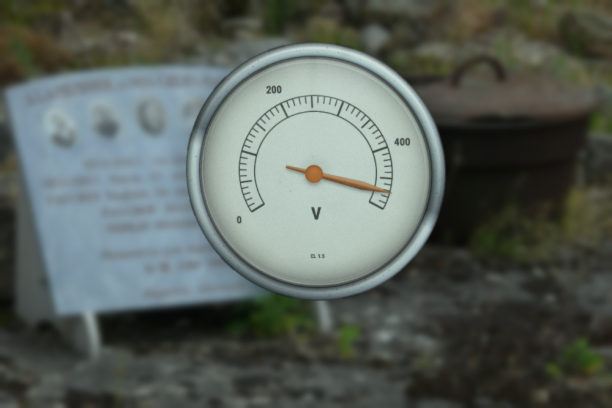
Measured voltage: 470 V
